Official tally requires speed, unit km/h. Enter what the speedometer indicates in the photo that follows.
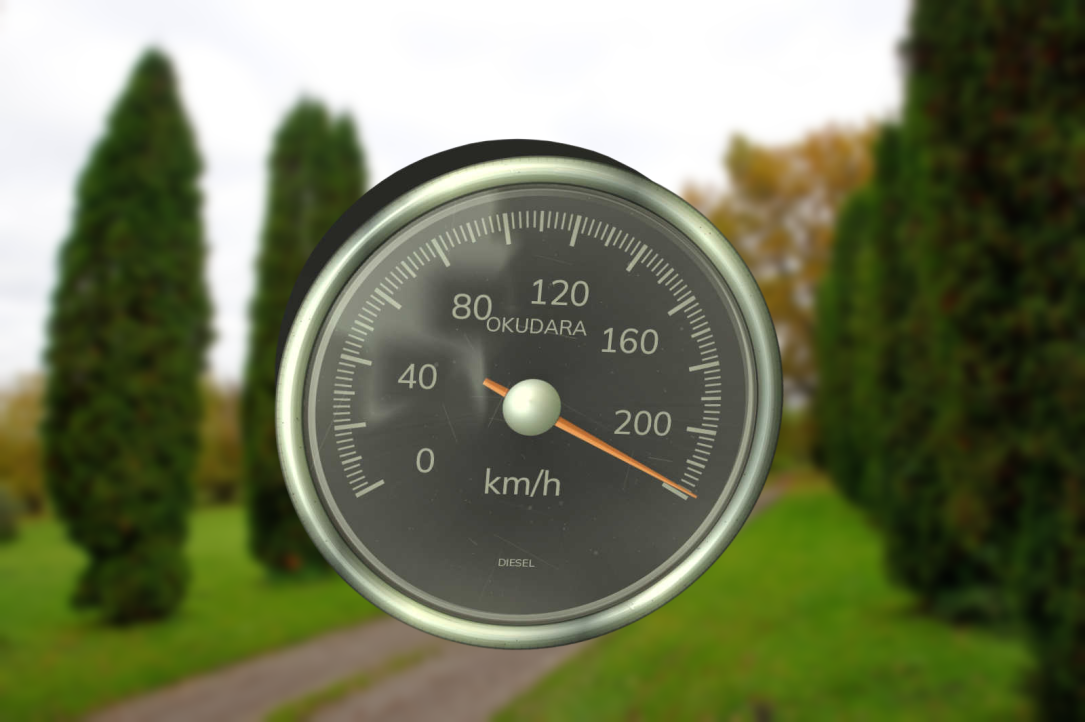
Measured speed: 218 km/h
